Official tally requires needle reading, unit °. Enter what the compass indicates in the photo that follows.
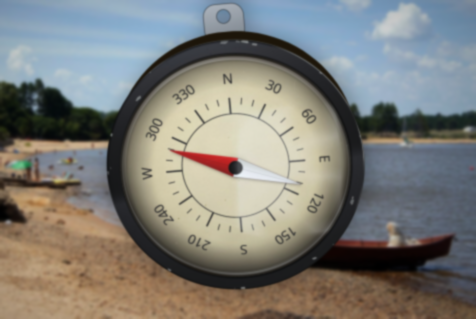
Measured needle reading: 290 °
